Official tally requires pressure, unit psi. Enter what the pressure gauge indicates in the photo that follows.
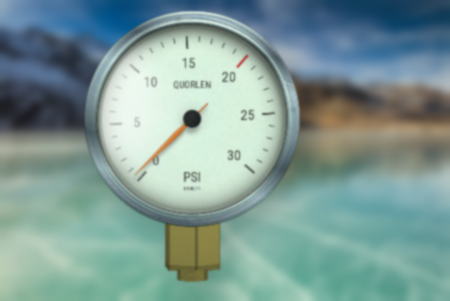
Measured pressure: 0.5 psi
